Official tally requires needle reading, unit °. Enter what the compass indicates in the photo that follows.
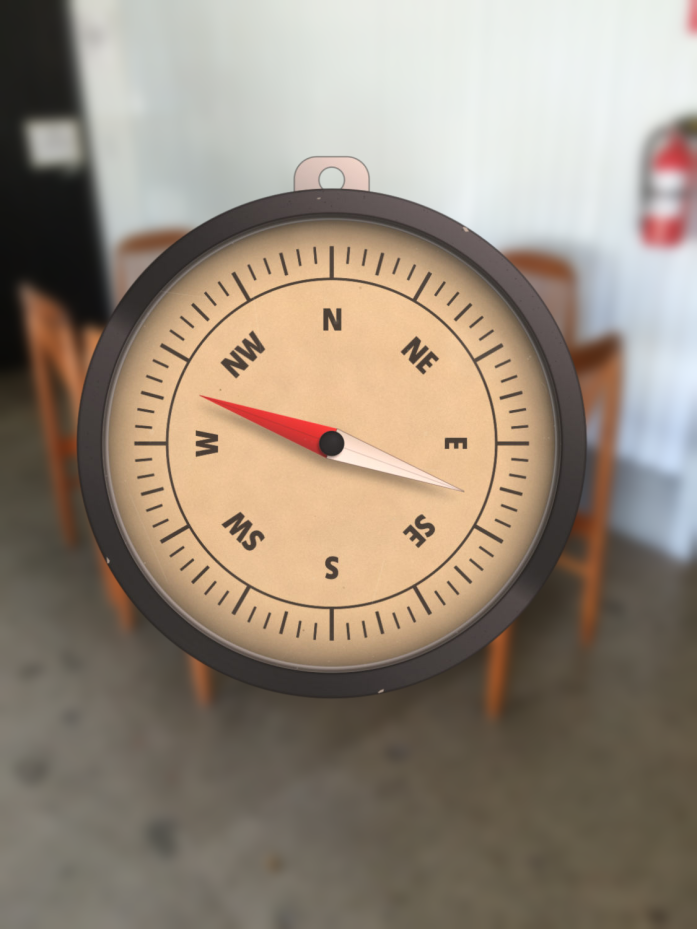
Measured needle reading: 290 °
